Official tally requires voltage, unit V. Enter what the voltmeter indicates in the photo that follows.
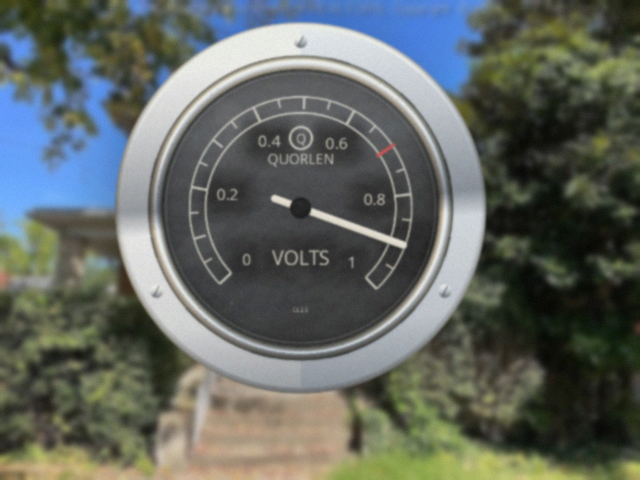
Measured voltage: 0.9 V
